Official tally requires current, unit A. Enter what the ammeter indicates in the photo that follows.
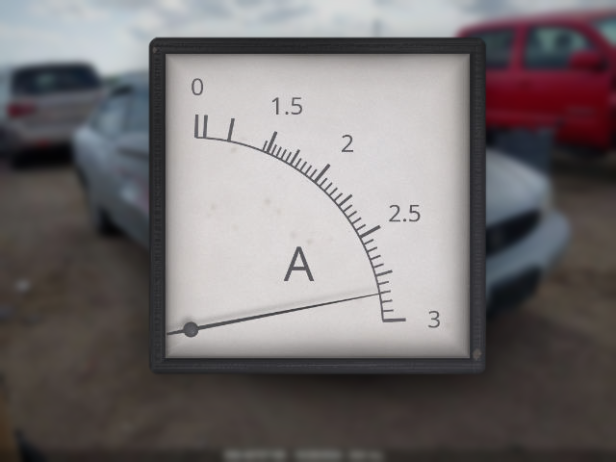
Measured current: 2.85 A
